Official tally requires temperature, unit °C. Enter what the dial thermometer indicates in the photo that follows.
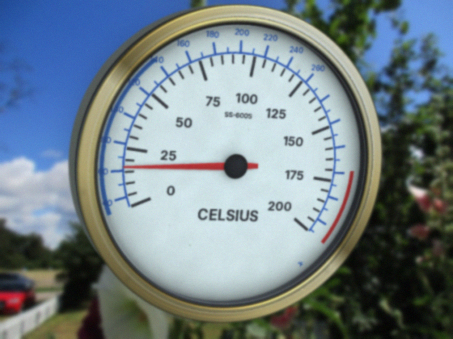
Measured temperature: 17.5 °C
